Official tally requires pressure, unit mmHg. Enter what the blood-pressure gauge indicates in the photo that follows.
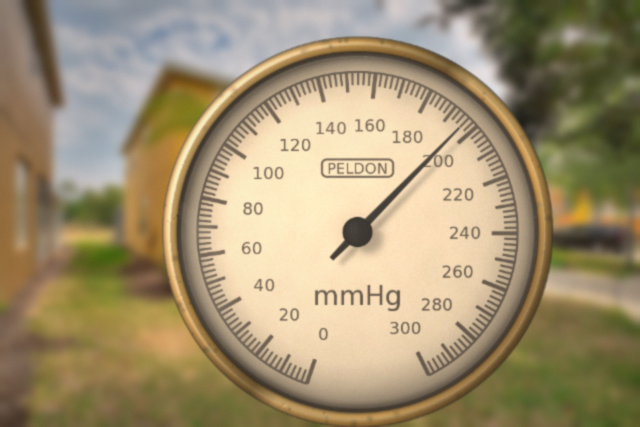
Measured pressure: 196 mmHg
